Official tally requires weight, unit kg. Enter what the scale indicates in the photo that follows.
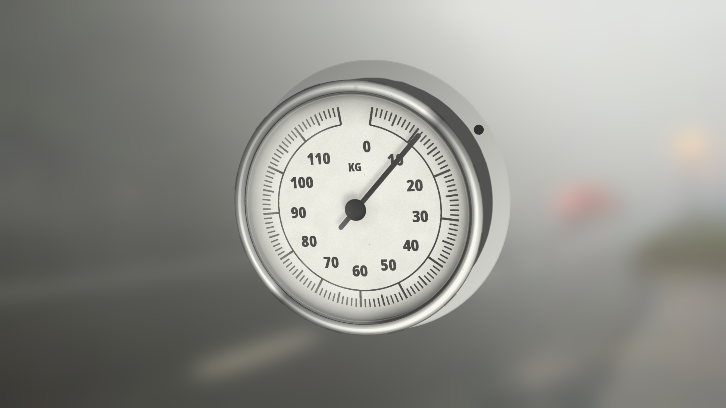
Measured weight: 11 kg
